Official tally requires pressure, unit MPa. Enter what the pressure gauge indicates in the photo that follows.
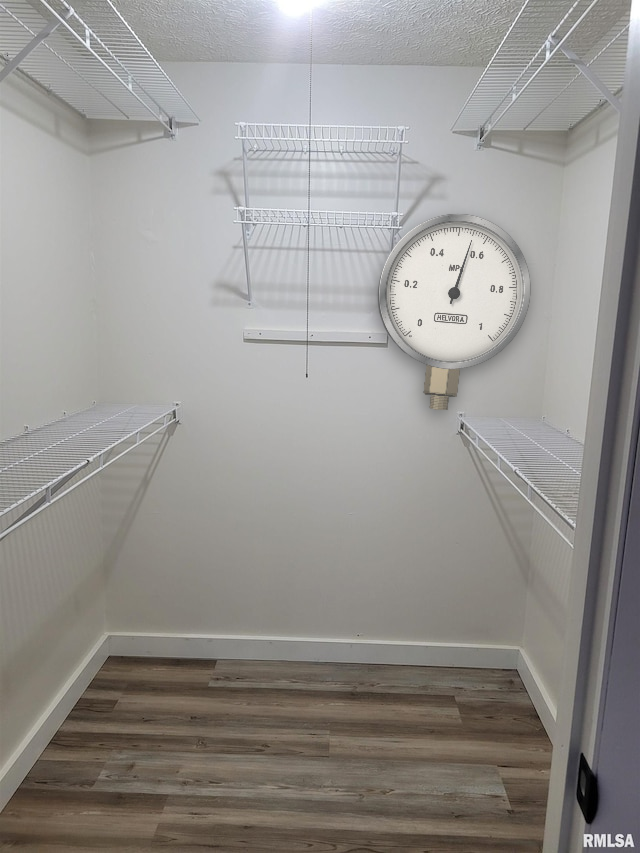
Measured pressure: 0.55 MPa
